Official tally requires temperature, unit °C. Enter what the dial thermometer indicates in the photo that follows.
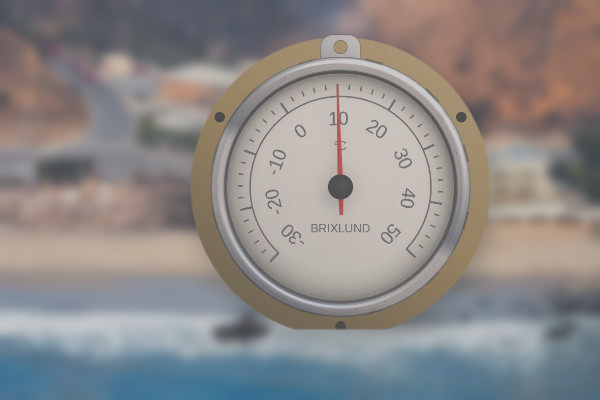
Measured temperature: 10 °C
